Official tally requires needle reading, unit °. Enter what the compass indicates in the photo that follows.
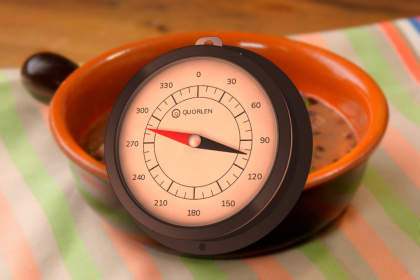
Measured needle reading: 285 °
